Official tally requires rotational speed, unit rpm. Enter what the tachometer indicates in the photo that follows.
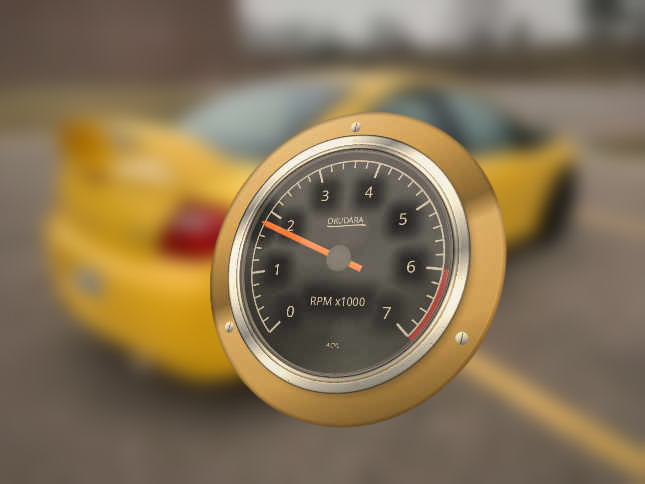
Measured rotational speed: 1800 rpm
